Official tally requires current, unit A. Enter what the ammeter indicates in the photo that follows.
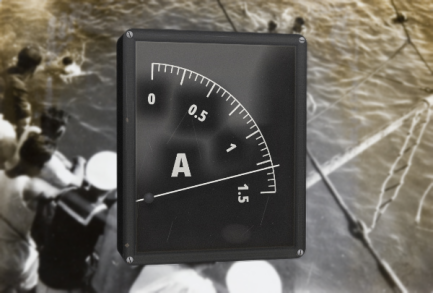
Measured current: 1.3 A
